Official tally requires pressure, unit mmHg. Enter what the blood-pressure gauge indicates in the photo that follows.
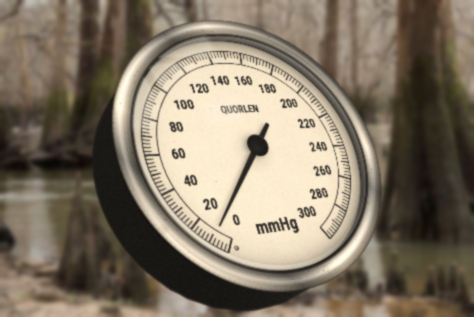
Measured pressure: 10 mmHg
